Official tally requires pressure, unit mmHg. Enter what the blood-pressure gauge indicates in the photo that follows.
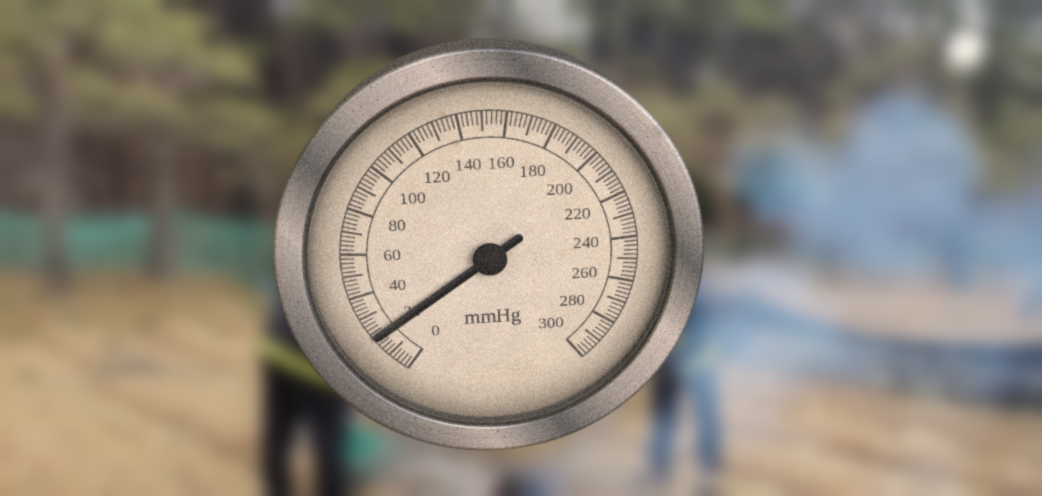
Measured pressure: 20 mmHg
